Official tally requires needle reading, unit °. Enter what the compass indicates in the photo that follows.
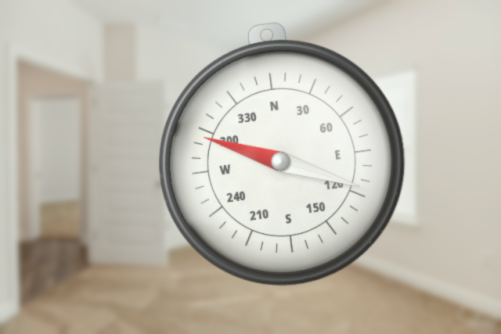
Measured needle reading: 295 °
